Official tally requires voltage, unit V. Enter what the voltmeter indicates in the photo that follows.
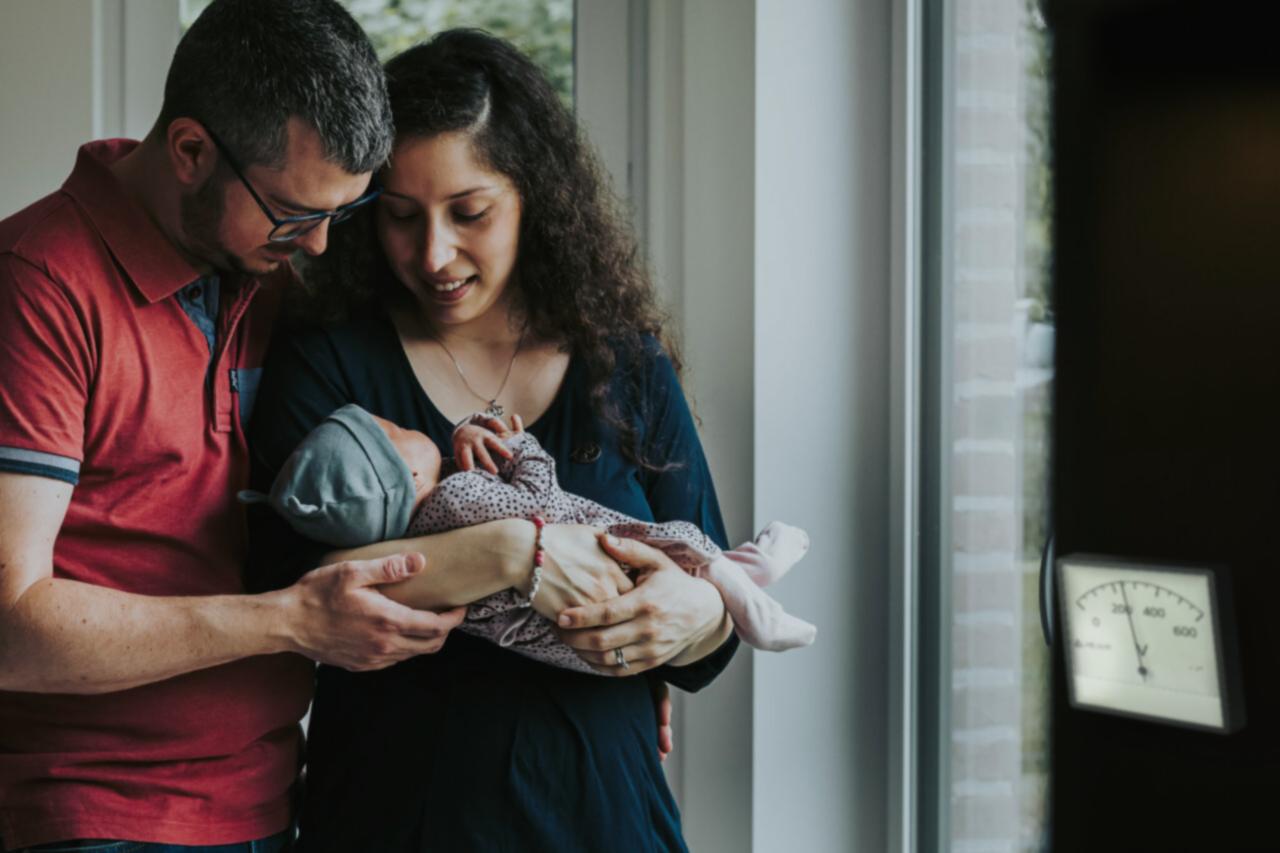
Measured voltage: 250 V
